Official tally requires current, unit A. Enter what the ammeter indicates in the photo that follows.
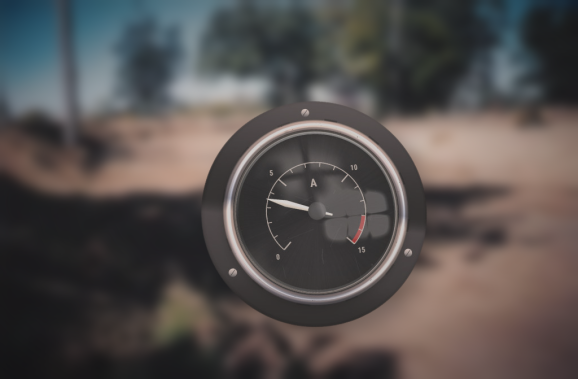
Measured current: 3.5 A
